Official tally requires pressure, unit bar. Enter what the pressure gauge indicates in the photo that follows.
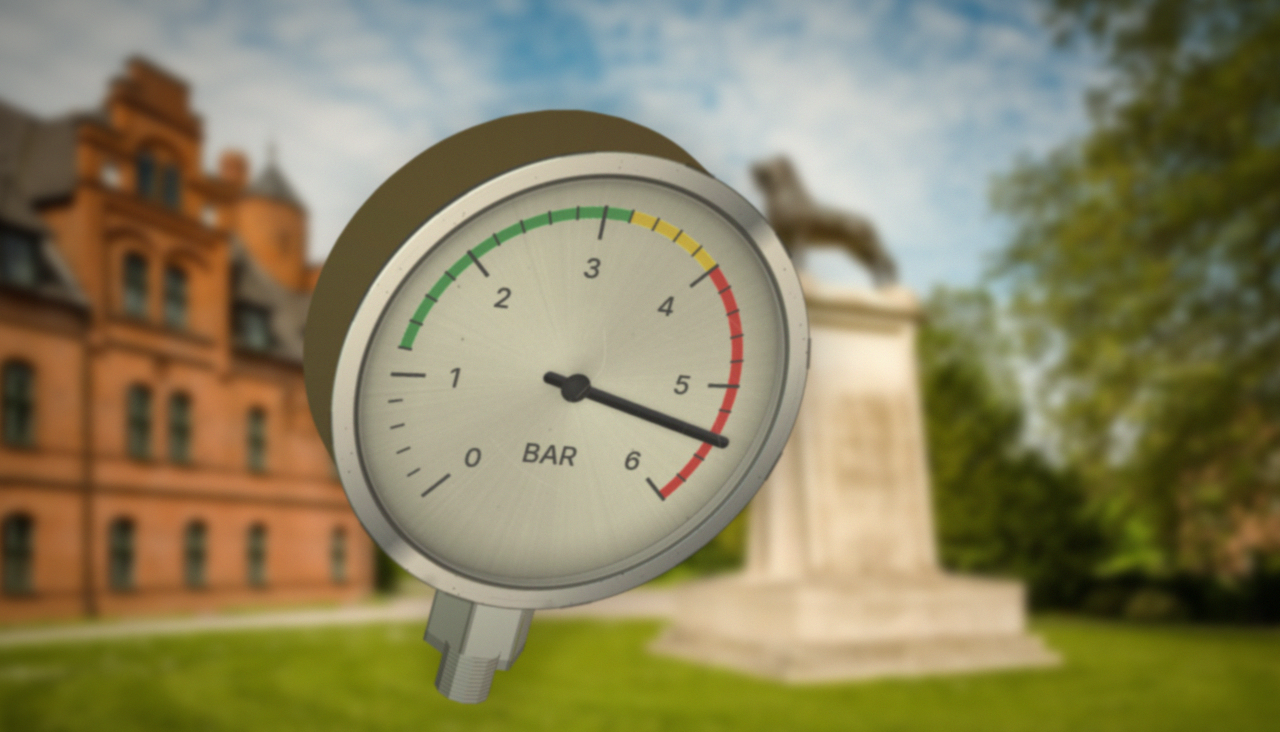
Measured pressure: 5.4 bar
